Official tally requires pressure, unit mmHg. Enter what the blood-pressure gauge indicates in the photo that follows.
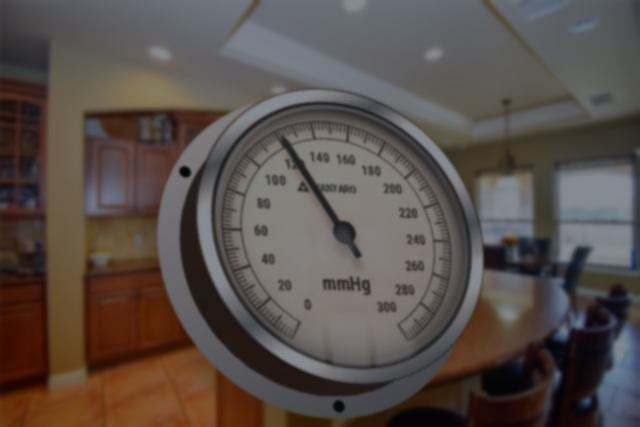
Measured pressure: 120 mmHg
